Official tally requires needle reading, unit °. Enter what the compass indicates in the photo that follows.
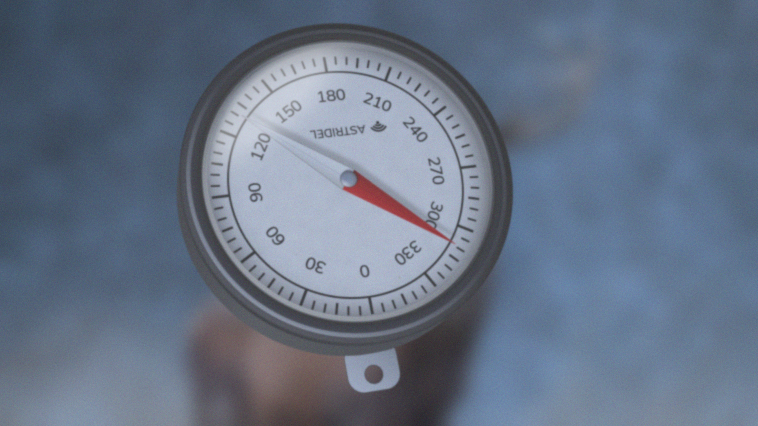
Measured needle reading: 310 °
